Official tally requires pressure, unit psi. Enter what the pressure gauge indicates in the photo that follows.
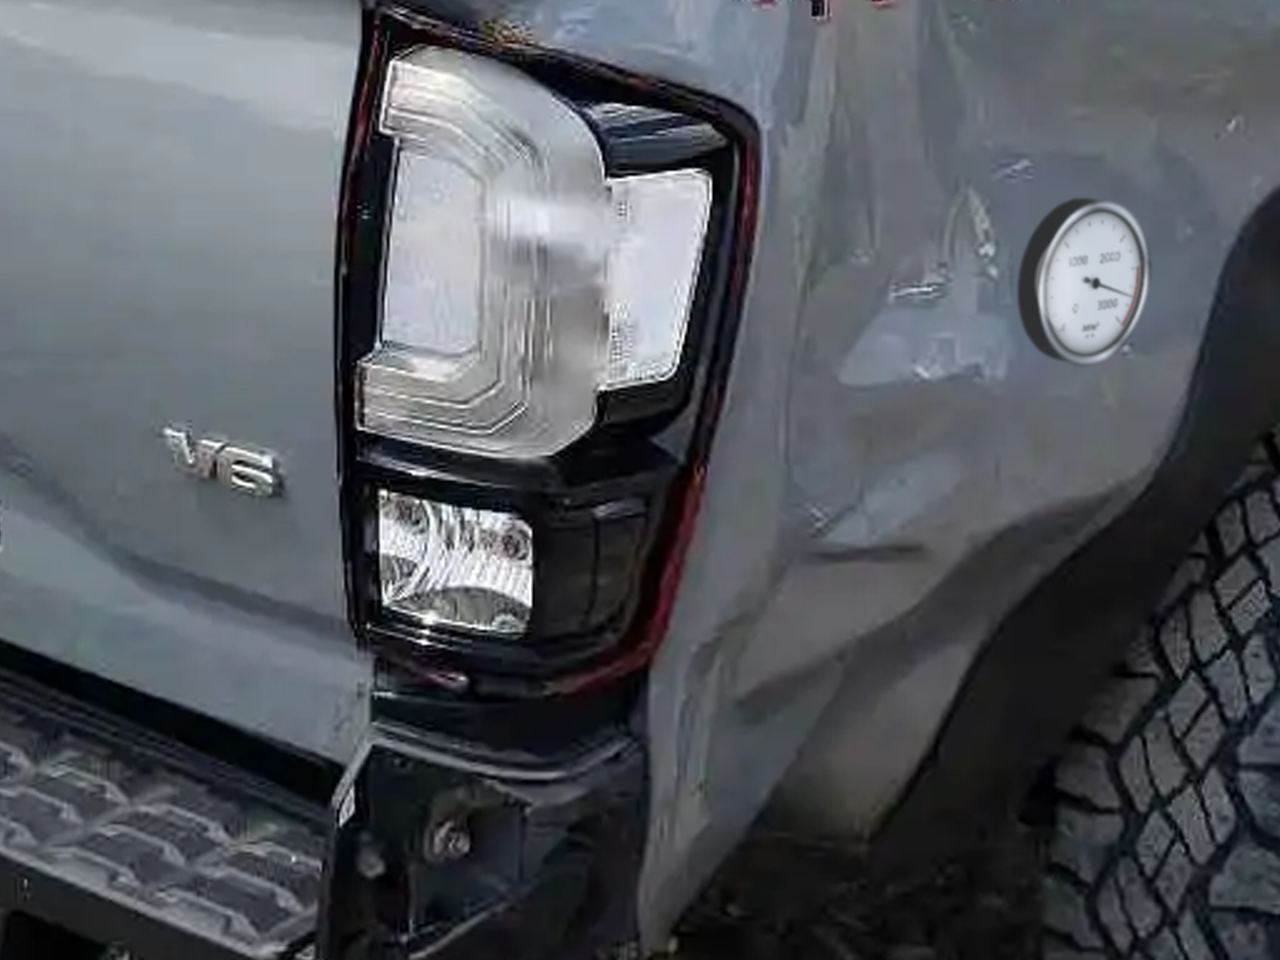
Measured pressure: 2700 psi
